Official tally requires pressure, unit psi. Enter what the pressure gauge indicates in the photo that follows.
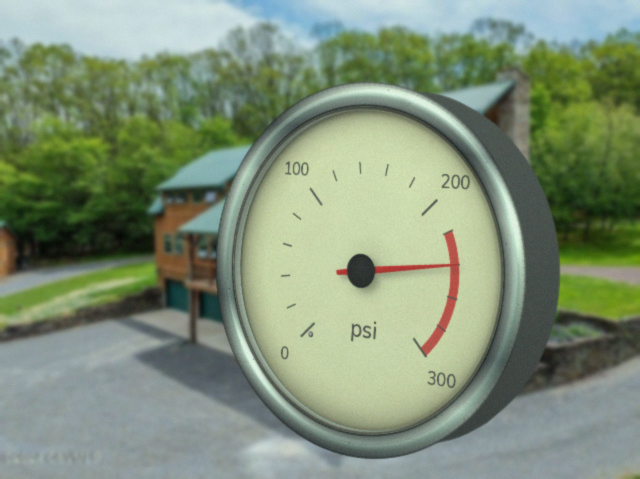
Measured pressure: 240 psi
